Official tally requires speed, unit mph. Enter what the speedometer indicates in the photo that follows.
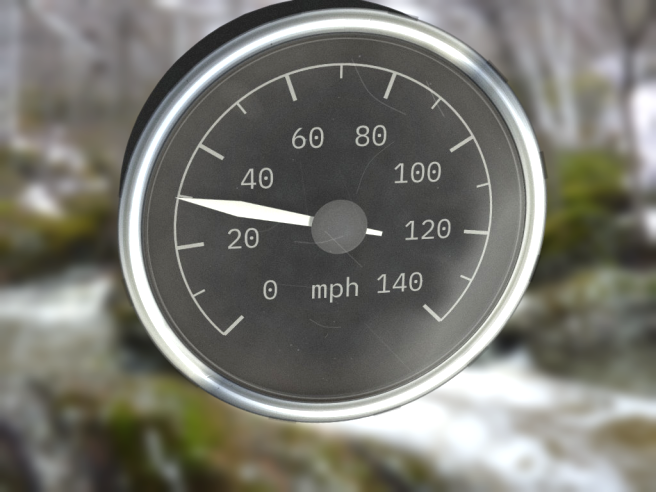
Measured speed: 30 mph
